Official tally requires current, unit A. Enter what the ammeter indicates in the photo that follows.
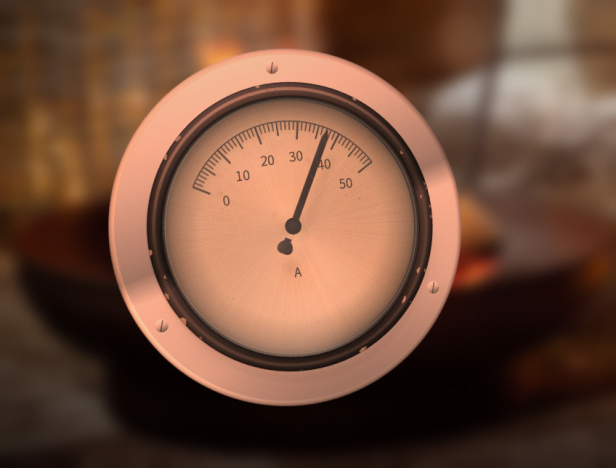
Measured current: 37 A
